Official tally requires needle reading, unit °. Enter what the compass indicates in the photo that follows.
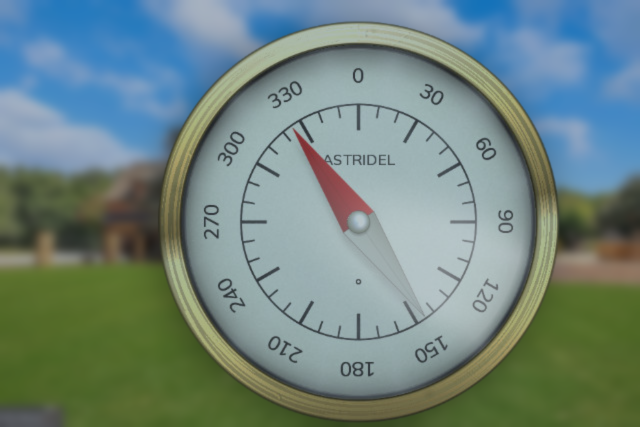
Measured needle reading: 325 °
